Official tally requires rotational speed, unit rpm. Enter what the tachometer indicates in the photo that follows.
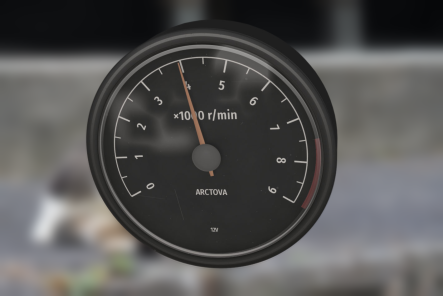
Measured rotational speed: 4000 rpm
